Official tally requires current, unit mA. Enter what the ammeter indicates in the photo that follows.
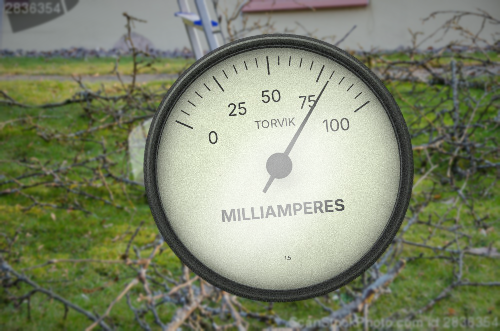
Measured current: 80 mA
